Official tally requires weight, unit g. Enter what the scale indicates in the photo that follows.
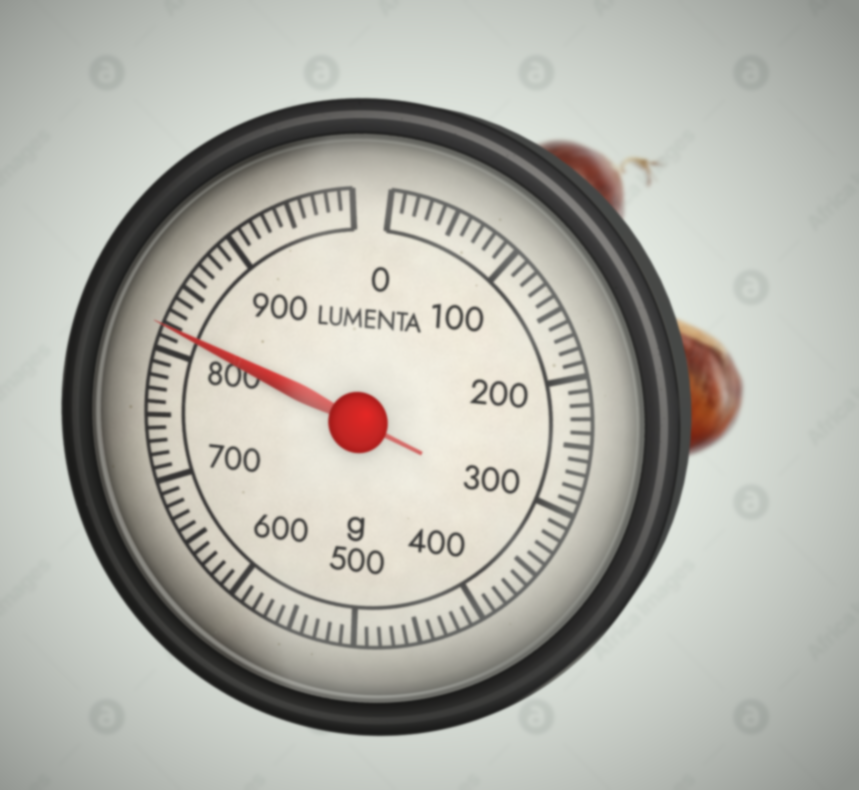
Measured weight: 820 g
